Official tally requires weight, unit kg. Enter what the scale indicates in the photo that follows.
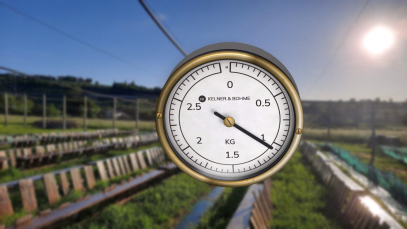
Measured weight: 1.05 kg
